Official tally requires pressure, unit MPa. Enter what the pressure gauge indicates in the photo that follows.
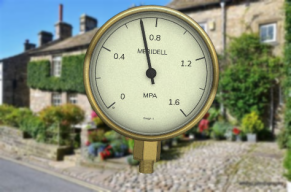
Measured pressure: 0.7 MPa
